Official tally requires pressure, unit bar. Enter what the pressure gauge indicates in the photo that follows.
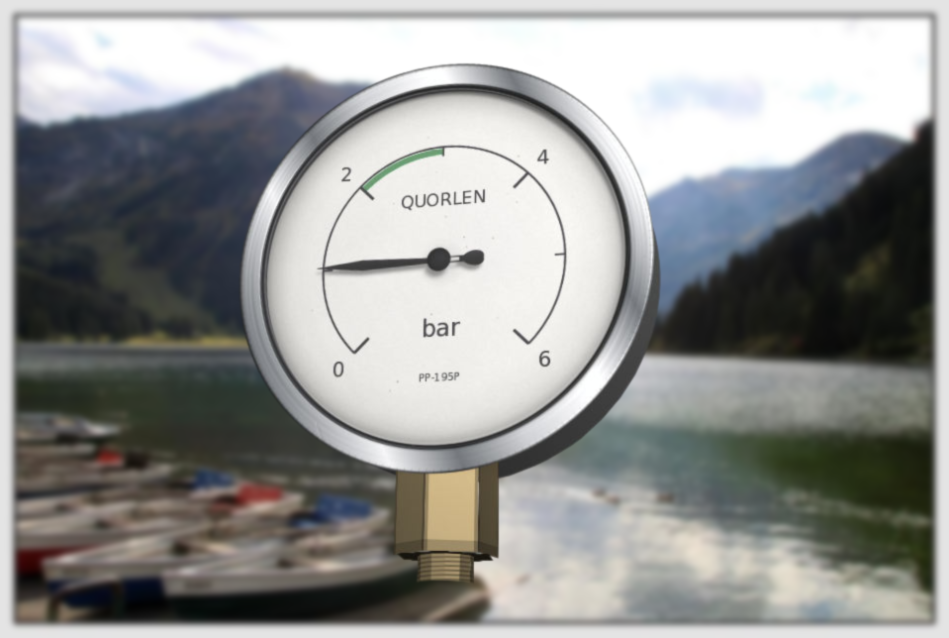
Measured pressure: 1 bar
